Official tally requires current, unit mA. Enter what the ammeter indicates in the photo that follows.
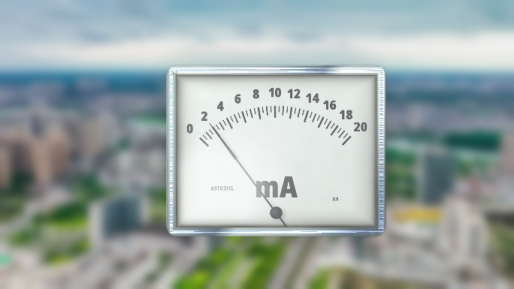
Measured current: 2 mA
